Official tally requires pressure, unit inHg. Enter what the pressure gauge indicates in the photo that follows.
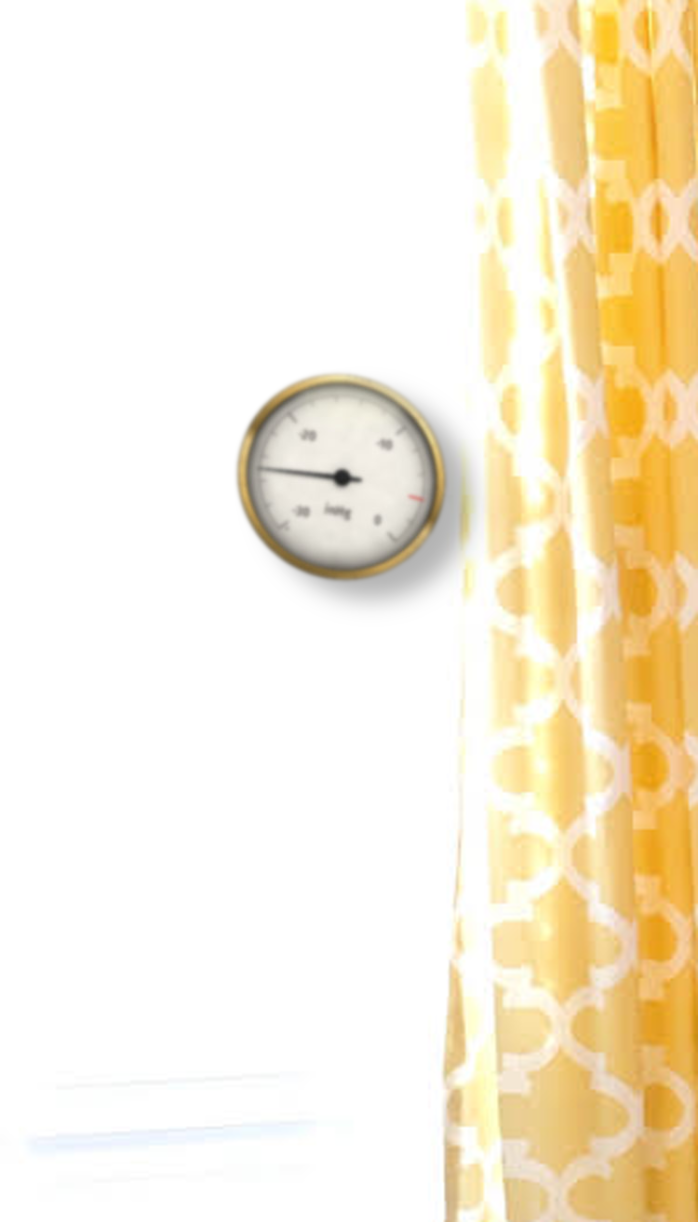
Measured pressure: -25 inHg
